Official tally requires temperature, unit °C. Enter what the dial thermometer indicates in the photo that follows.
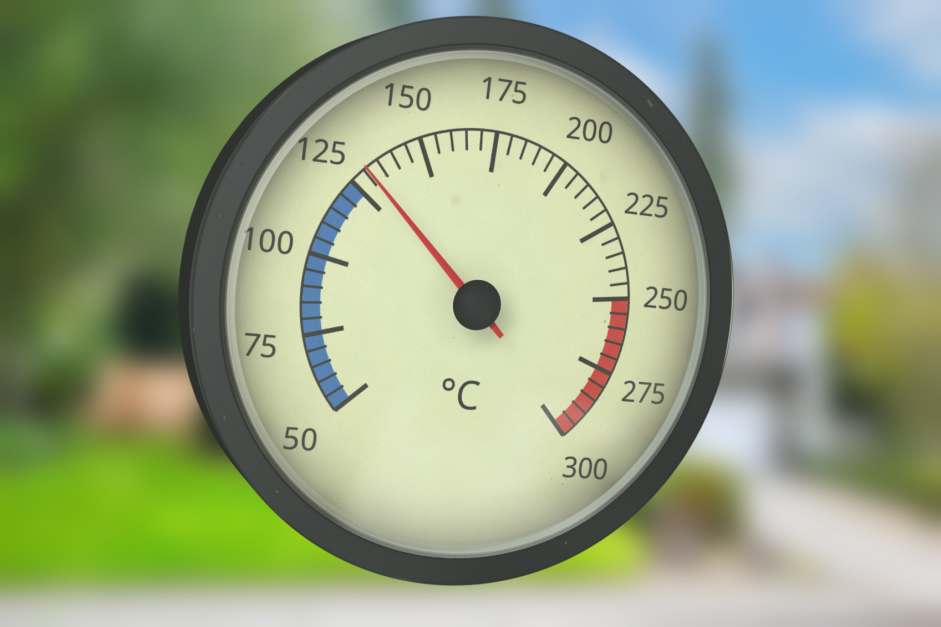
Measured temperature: 130 °C
